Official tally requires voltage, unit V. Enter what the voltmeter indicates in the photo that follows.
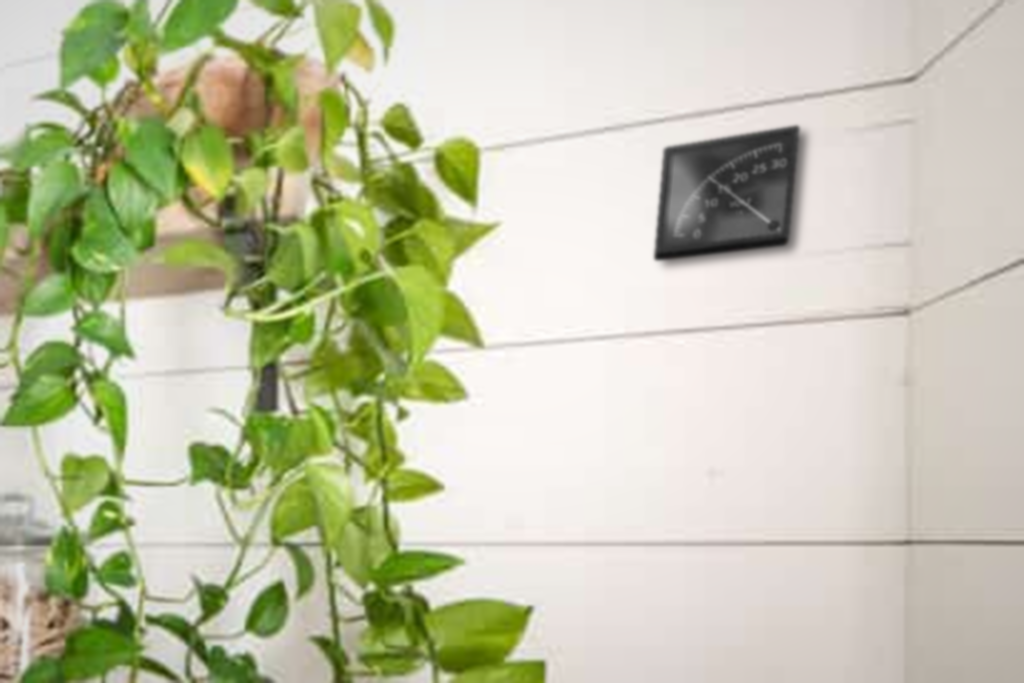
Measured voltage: 15 V
